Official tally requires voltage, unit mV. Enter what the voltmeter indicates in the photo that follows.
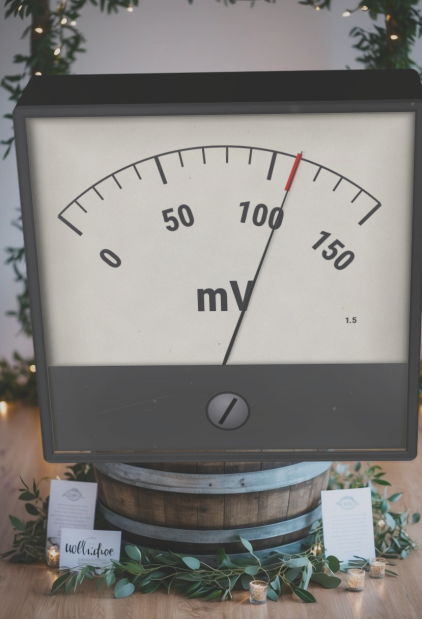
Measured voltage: 110 mV
